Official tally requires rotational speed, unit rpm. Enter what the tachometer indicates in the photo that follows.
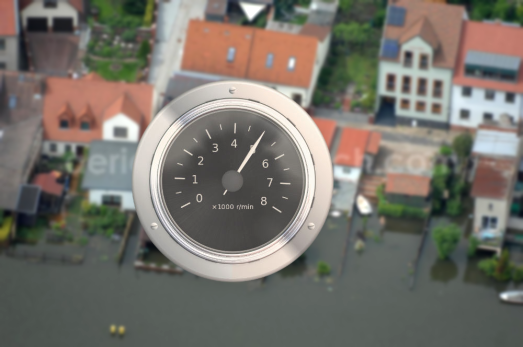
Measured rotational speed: 5000 rpm
